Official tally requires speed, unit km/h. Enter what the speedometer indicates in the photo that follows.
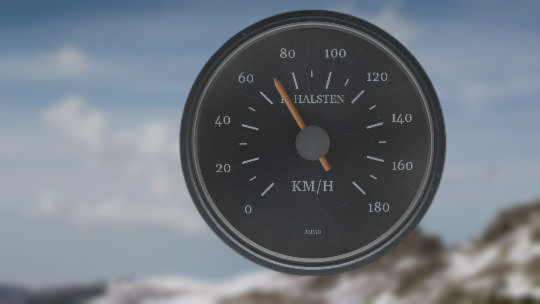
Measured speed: 70 km/h
